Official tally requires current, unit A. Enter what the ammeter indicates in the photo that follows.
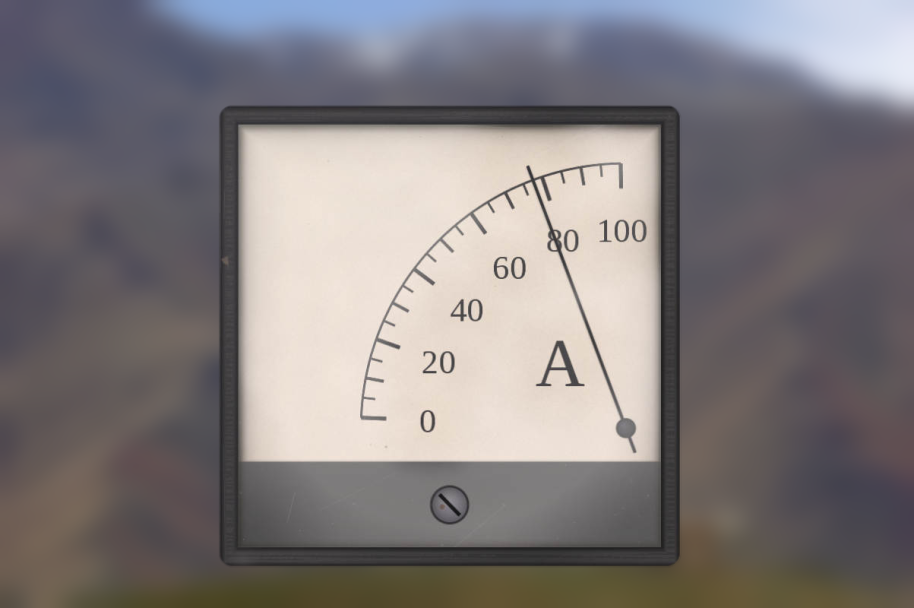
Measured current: 77.5 A
